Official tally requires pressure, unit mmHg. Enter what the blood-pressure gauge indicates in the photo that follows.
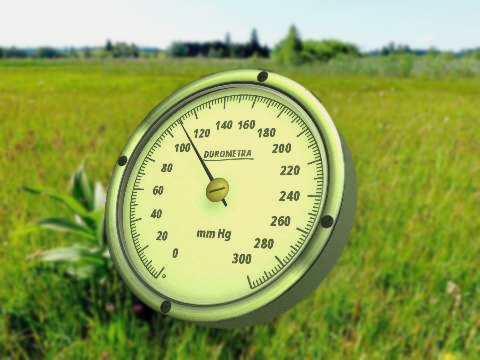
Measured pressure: 110 mmHg
